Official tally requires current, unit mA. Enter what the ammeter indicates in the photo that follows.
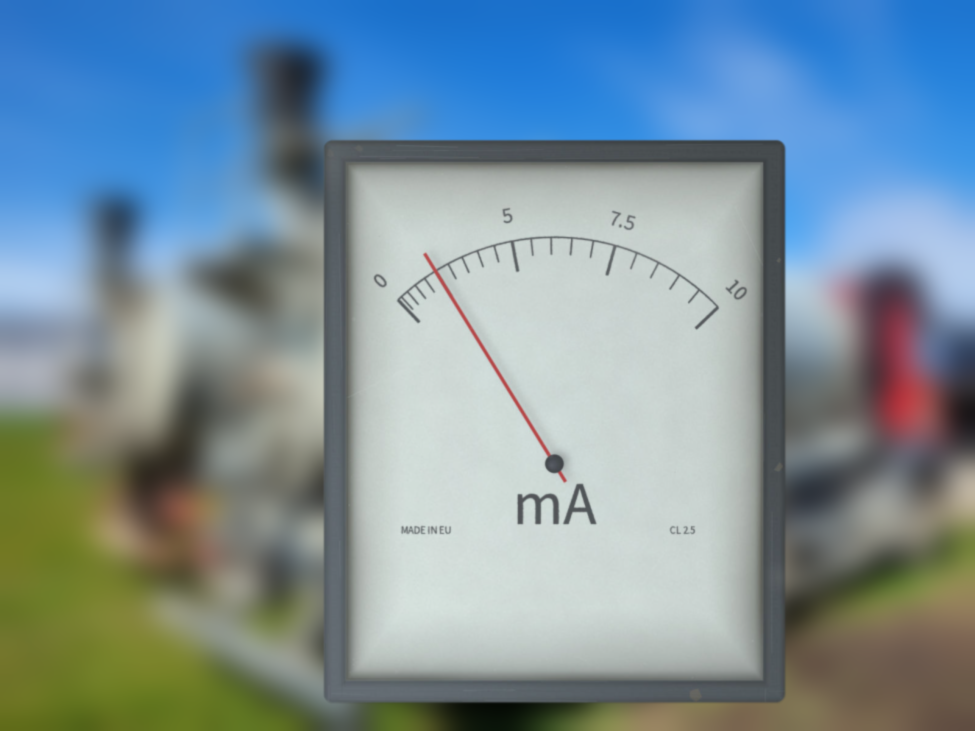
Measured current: 2.5 mA
